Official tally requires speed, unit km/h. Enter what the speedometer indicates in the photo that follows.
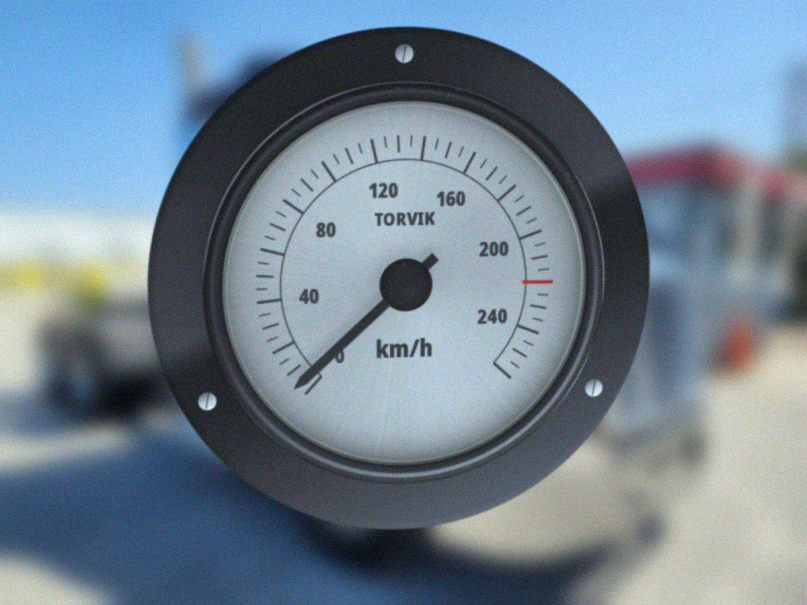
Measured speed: 5 km/h
